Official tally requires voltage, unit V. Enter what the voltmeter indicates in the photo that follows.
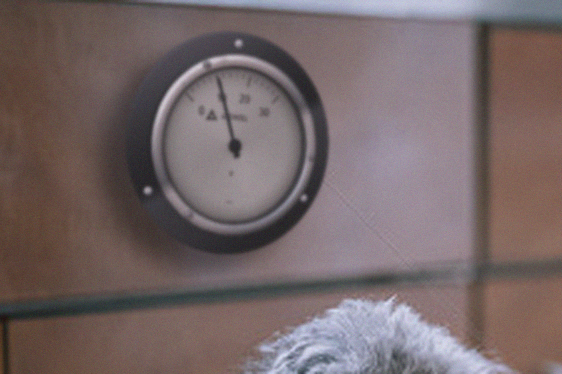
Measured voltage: 10 V
